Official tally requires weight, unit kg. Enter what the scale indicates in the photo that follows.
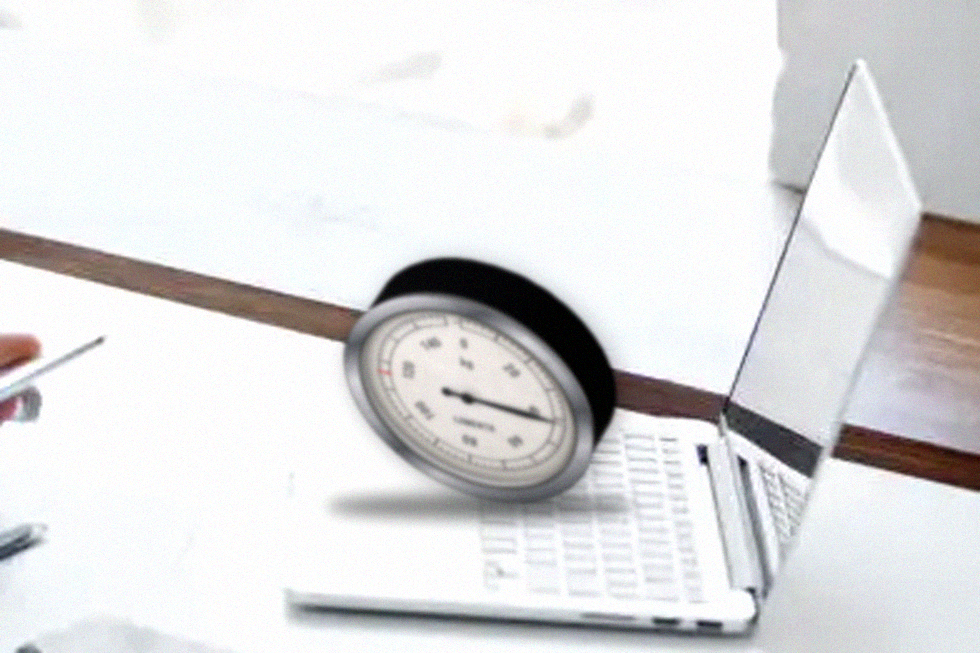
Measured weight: 40 kg
